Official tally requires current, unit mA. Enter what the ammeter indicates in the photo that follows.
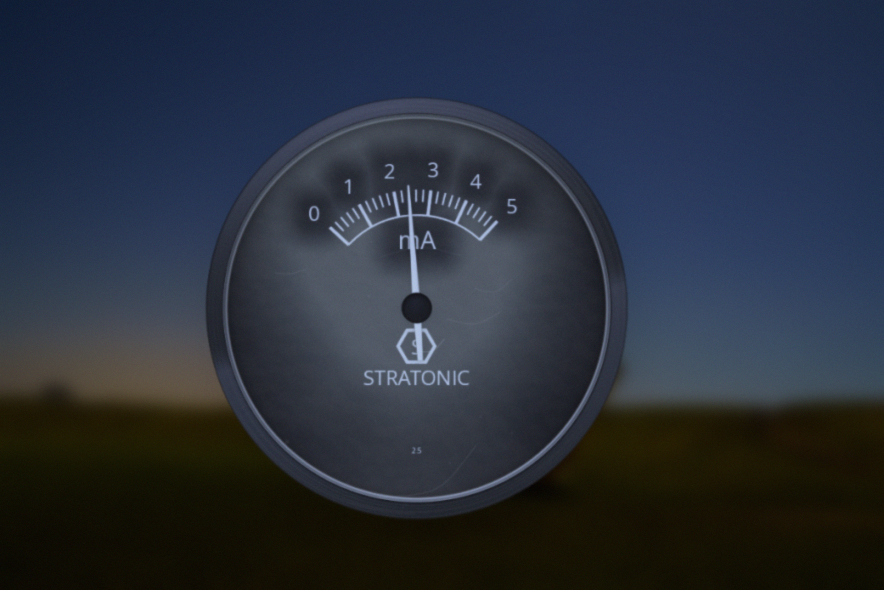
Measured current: 2.4 mA
